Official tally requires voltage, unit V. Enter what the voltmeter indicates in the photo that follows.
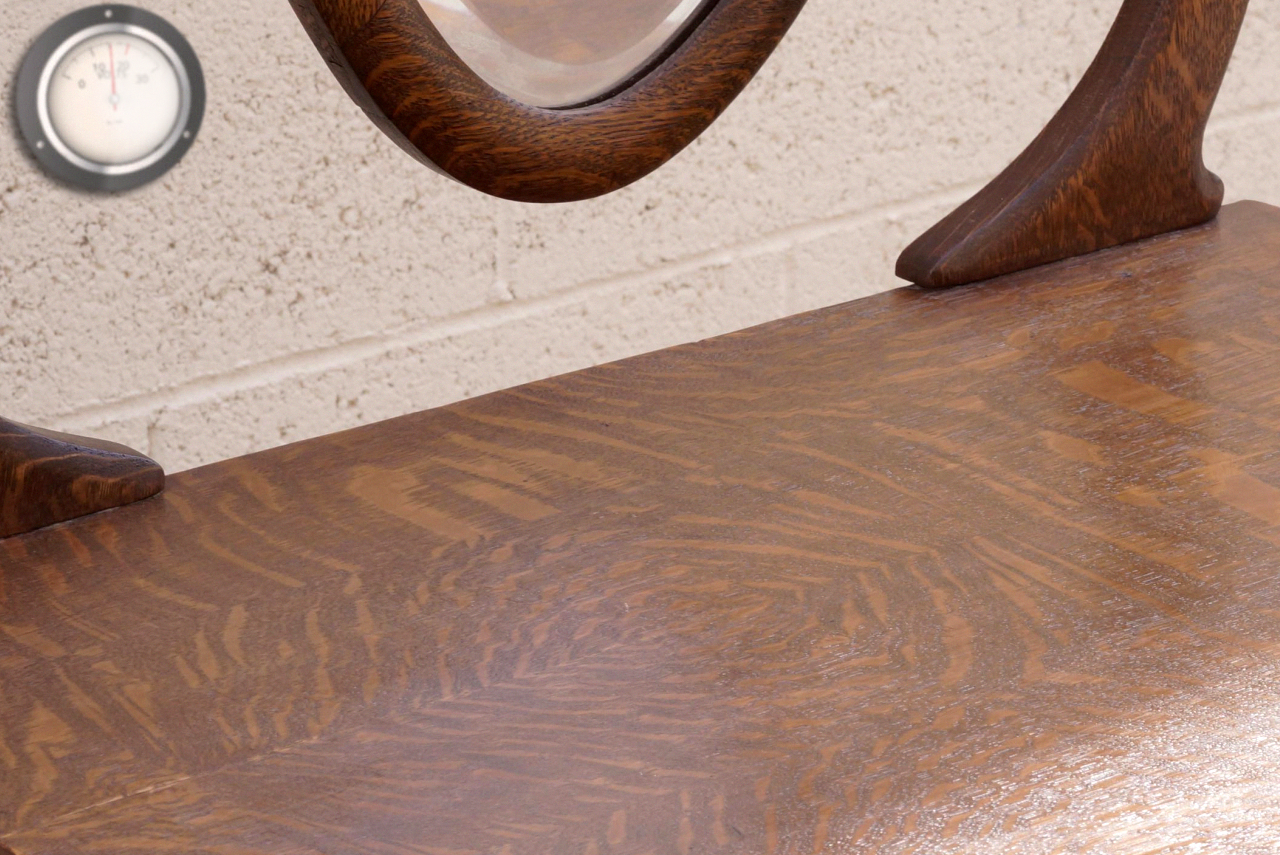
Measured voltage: 15 V
